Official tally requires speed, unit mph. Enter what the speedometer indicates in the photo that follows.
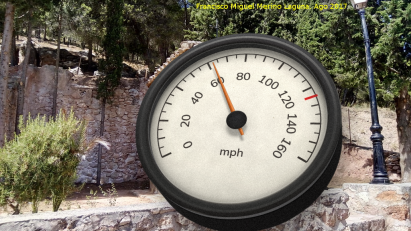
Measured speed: 62.5 mph
